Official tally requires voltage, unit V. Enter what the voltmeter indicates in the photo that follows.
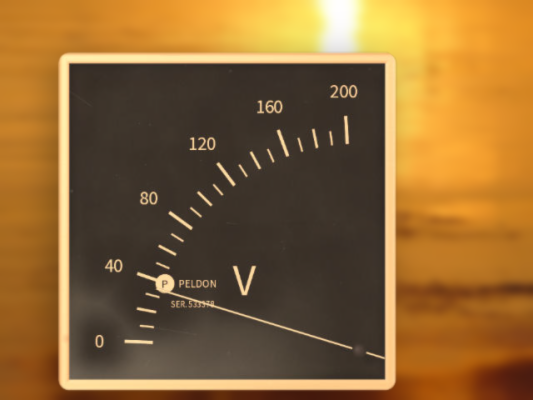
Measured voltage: 35 V
